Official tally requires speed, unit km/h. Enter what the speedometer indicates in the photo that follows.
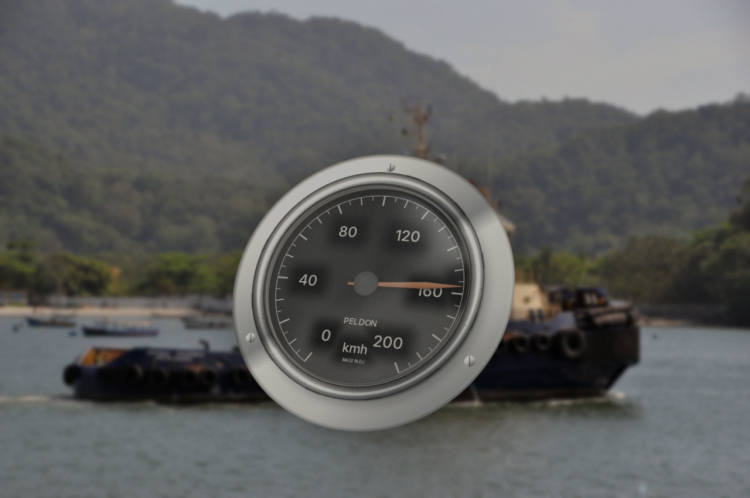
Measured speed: 157.5 km/h
